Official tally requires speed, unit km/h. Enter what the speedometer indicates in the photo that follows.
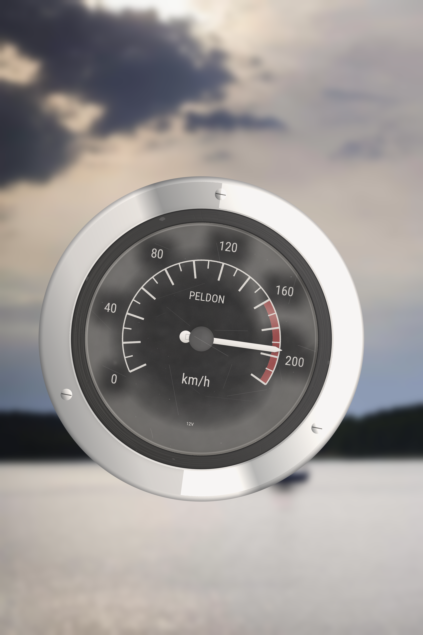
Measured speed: 195 km/h
